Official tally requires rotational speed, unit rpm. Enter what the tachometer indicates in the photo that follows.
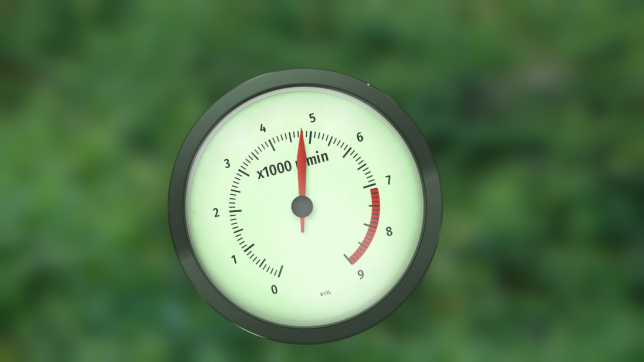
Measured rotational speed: 4800 rpm
